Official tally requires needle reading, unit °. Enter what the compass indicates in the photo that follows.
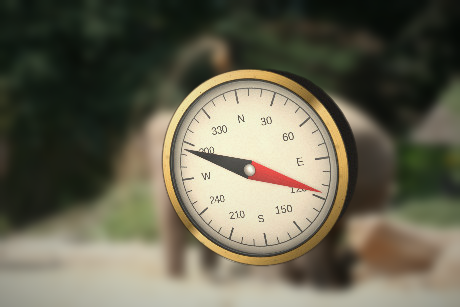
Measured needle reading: 115 °
